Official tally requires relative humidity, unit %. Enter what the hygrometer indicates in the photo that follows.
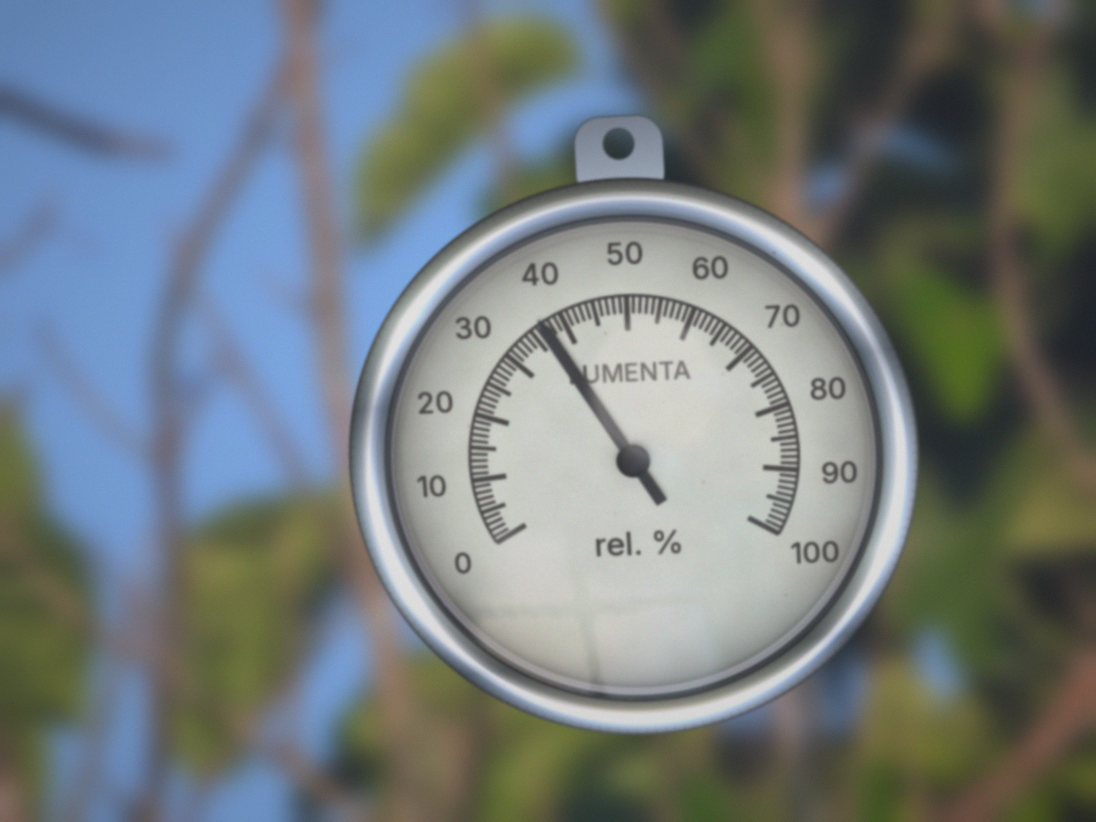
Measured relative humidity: 37 %
